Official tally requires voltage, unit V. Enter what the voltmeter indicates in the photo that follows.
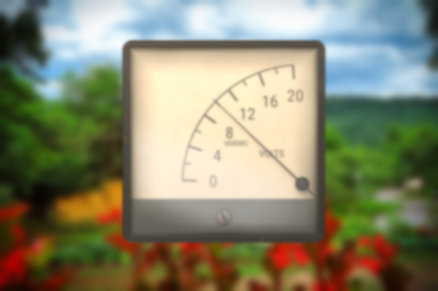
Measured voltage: 10 V
